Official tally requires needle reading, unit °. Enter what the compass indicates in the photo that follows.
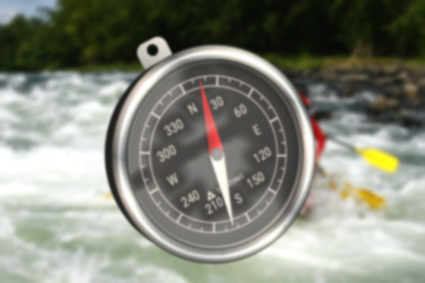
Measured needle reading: 15 °
